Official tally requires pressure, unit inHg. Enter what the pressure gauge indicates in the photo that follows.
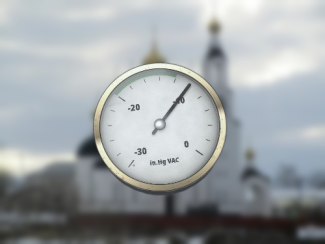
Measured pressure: -10 inHg
